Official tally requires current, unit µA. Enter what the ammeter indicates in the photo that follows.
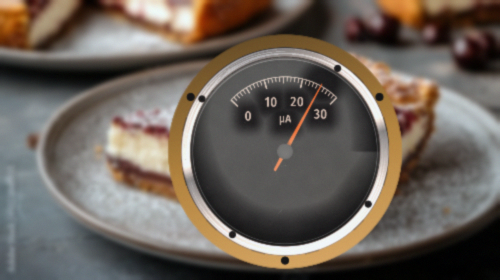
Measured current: 25 µA
